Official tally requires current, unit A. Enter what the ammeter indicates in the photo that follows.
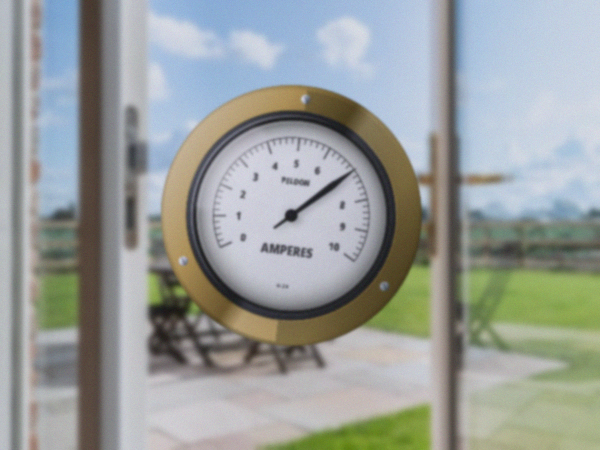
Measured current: 7 A
